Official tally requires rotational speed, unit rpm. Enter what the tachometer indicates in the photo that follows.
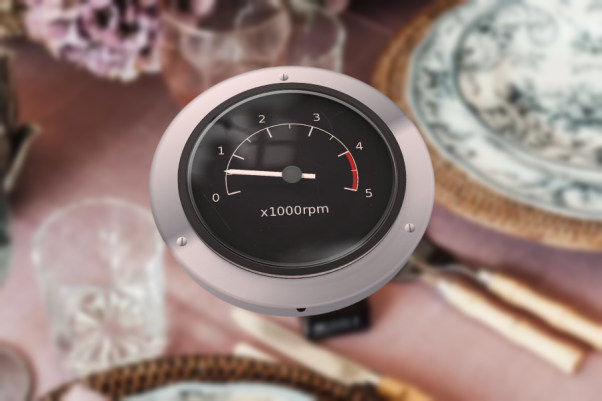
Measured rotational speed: 500 rpm
